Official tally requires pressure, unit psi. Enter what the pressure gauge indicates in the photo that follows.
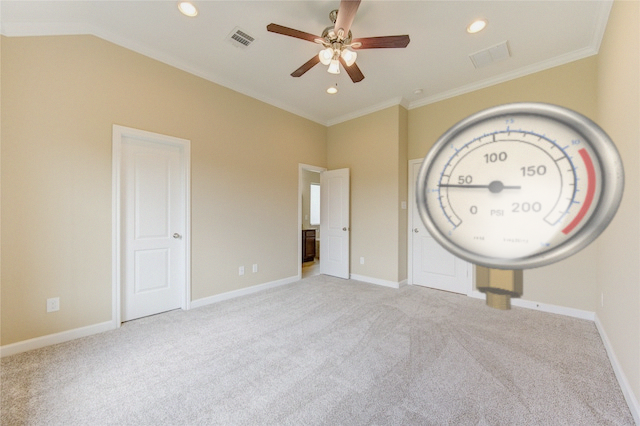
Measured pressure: 40 psi
